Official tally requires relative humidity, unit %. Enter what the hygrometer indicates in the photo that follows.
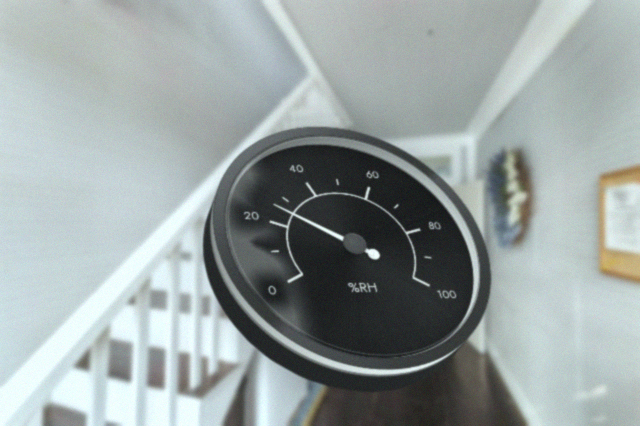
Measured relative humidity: 25 %
